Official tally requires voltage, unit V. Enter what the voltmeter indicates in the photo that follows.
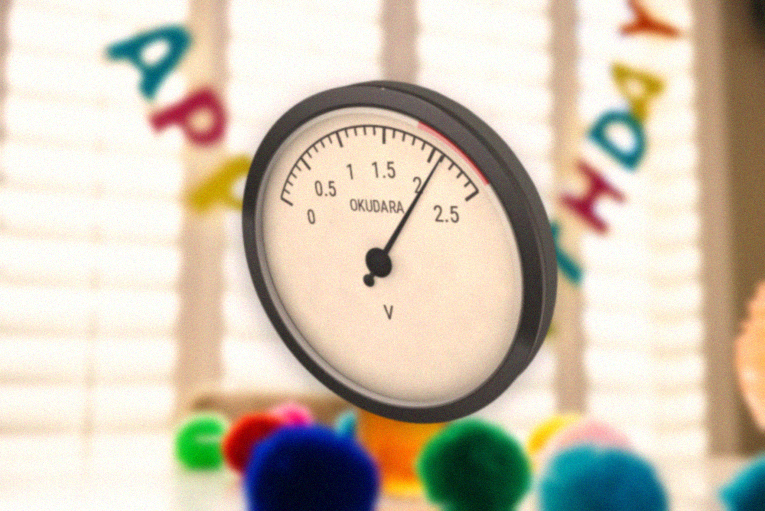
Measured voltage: 2.1 V
